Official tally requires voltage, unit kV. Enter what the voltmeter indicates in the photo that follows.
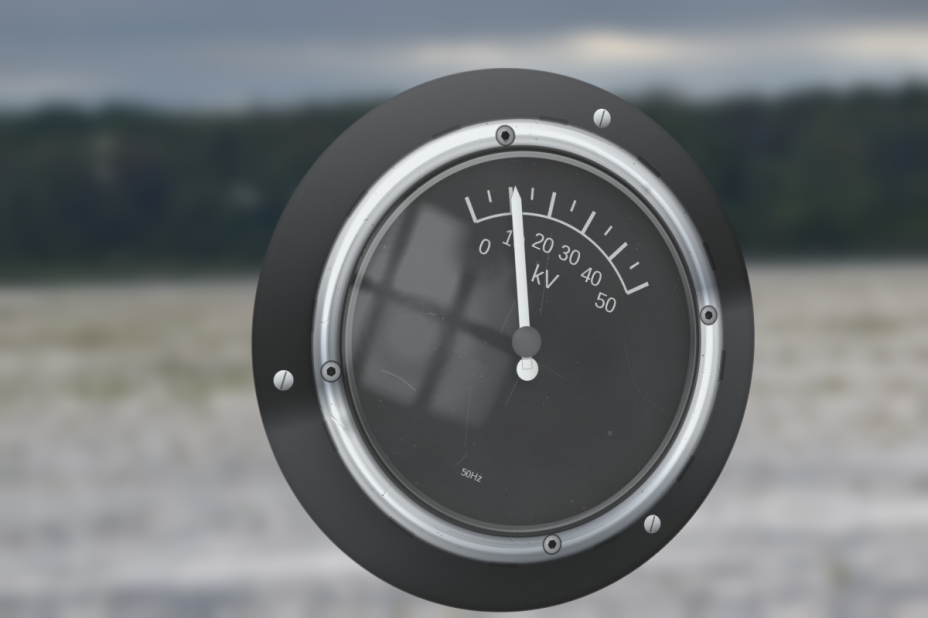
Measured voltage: 10 kV
